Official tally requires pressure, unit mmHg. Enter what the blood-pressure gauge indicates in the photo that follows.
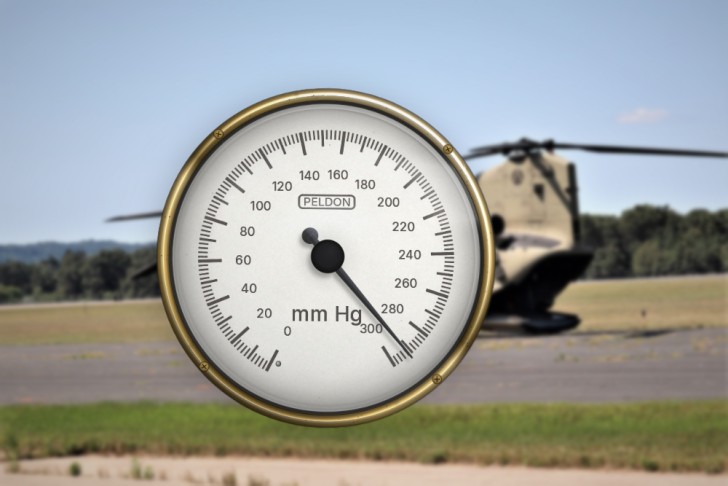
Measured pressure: 292 mmHg
